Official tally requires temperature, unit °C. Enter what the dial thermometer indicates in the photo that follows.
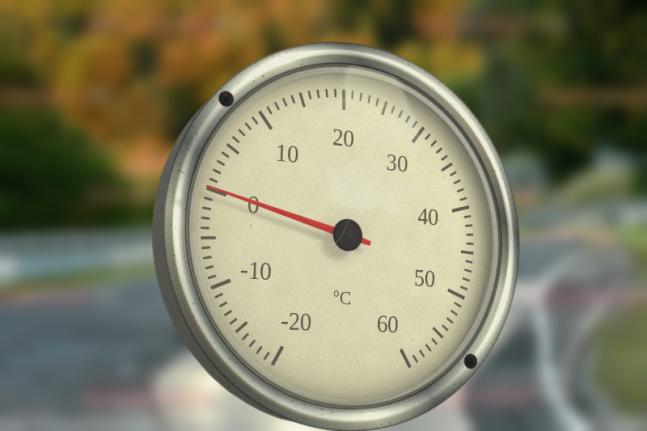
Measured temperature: 0 °C
